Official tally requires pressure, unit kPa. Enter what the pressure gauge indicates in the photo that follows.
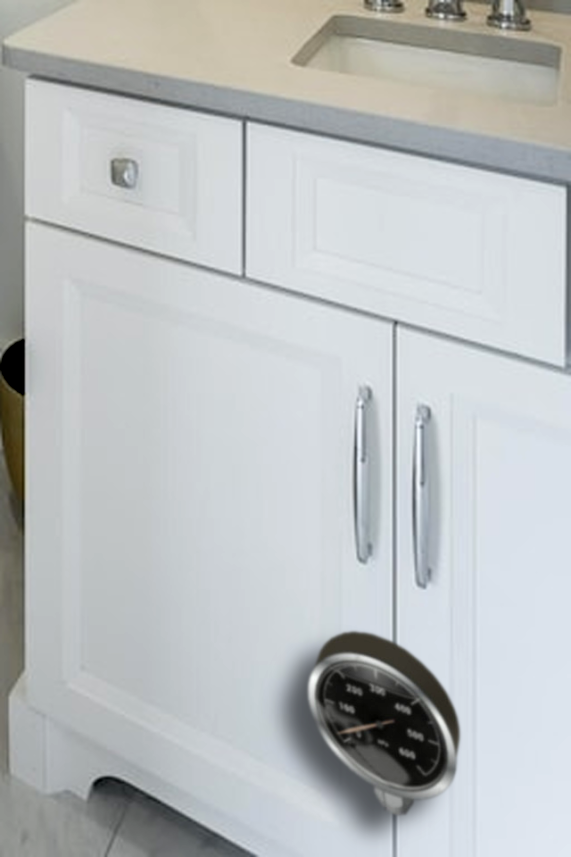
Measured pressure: 25 kPa
